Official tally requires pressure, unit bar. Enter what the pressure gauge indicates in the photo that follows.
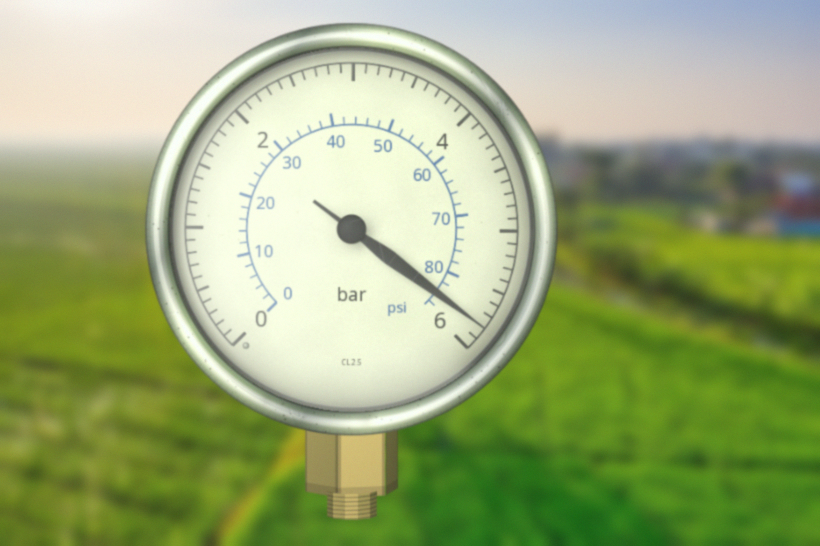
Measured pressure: 5.8 bar
